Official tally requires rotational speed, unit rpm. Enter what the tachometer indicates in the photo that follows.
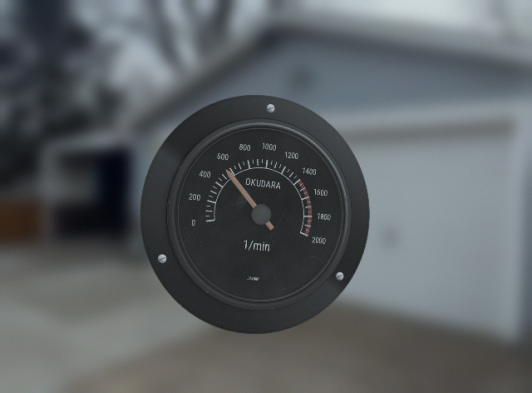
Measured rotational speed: 550 rpm
